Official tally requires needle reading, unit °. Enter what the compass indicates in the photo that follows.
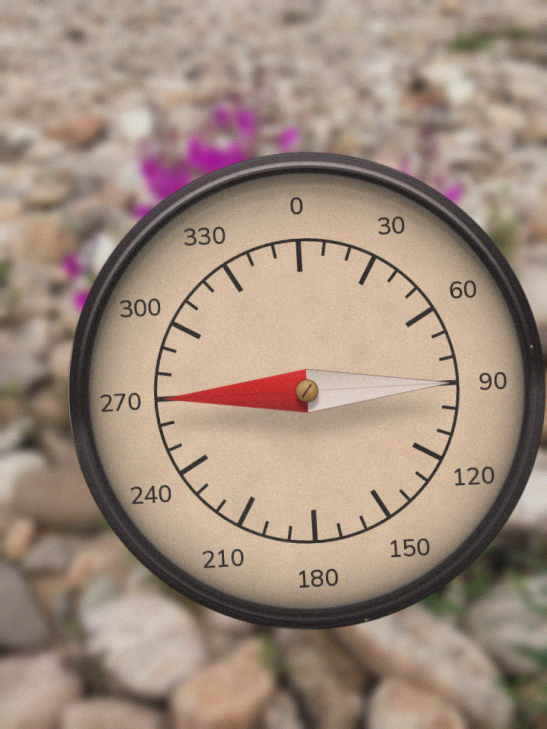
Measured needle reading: 270 °
